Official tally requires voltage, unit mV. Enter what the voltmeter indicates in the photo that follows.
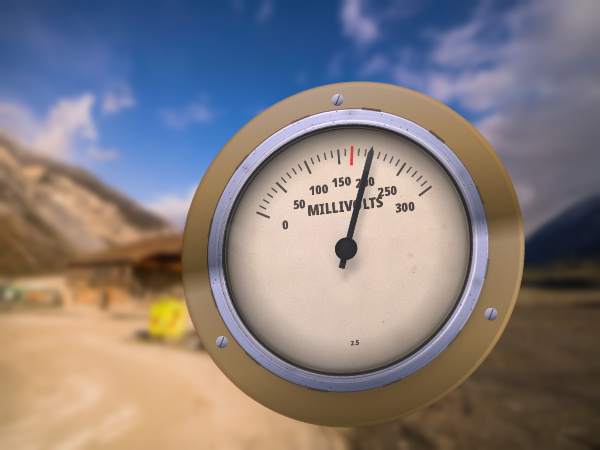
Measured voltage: 200 mV
